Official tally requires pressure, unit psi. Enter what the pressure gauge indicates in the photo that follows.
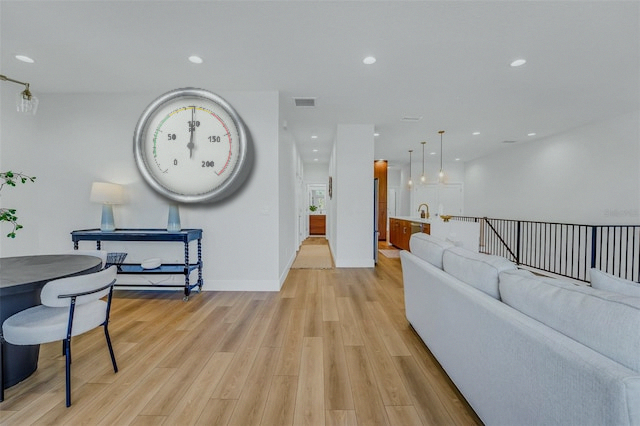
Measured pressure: 100 psi
